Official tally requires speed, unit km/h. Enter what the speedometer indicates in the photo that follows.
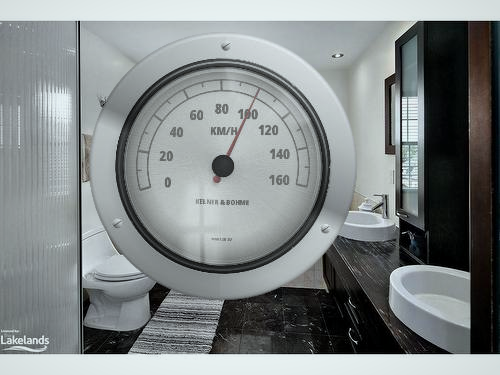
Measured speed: 100 km/h
